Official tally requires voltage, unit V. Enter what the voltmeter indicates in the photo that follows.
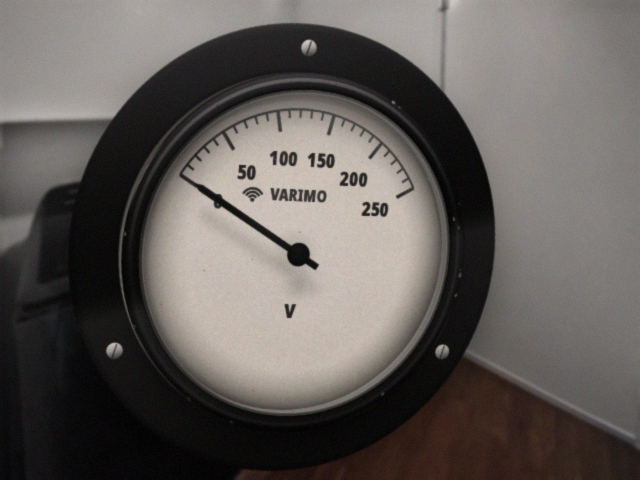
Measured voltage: 0 V
